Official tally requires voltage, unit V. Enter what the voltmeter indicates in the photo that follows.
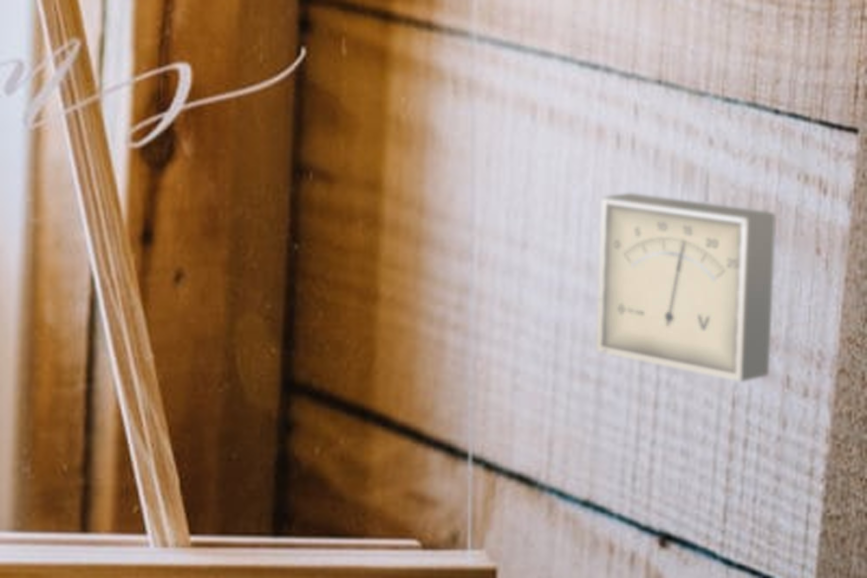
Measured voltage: 15 V
